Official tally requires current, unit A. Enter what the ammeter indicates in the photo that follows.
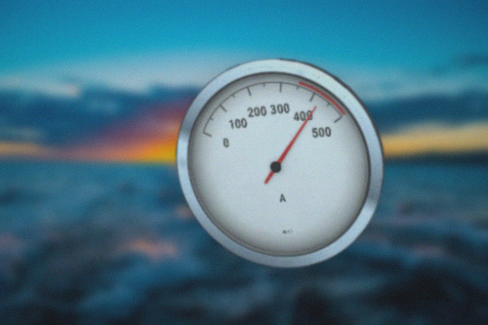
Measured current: 425 A
